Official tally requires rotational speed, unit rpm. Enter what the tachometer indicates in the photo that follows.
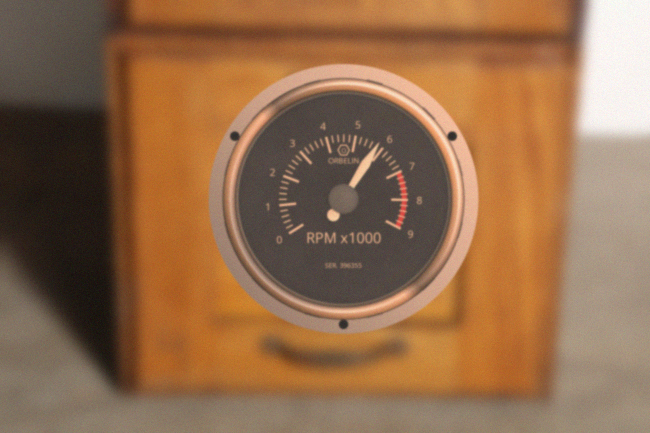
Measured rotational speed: 5800 rpm
